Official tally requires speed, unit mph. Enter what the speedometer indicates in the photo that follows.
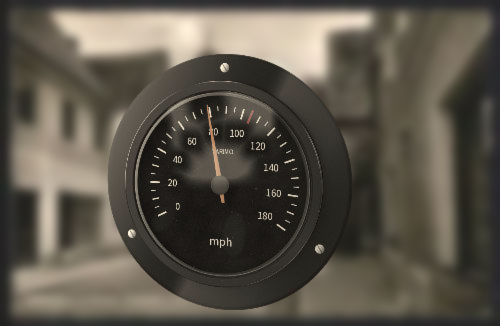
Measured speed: 80 mph
